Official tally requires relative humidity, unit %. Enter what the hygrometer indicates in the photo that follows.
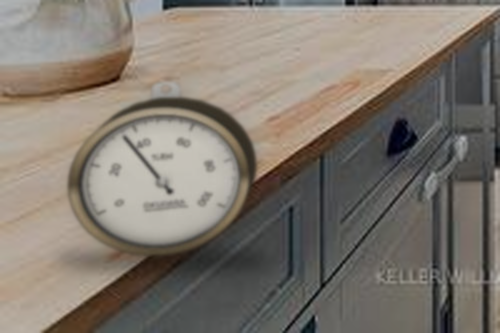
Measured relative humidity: 36 %
